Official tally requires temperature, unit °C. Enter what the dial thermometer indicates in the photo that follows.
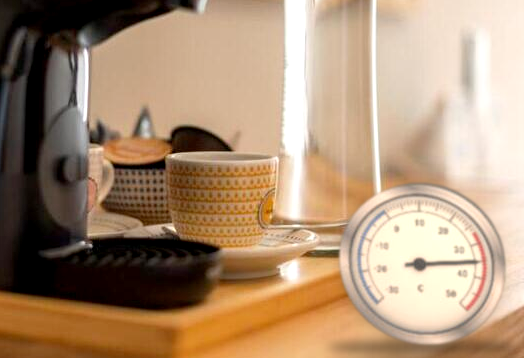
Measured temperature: 35 °C
